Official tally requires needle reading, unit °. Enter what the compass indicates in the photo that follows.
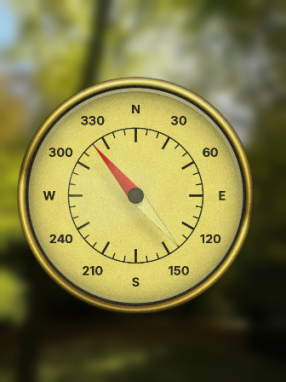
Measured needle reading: 320 °
